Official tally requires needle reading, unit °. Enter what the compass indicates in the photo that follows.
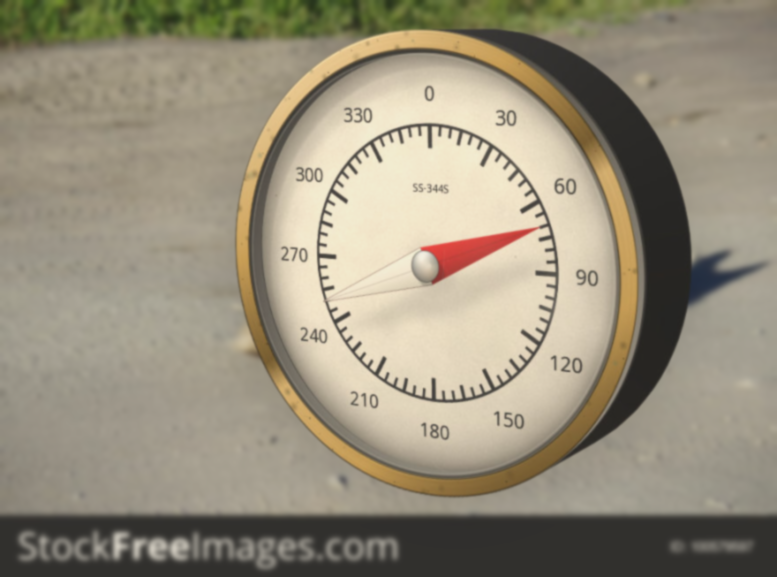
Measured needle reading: 70 °
